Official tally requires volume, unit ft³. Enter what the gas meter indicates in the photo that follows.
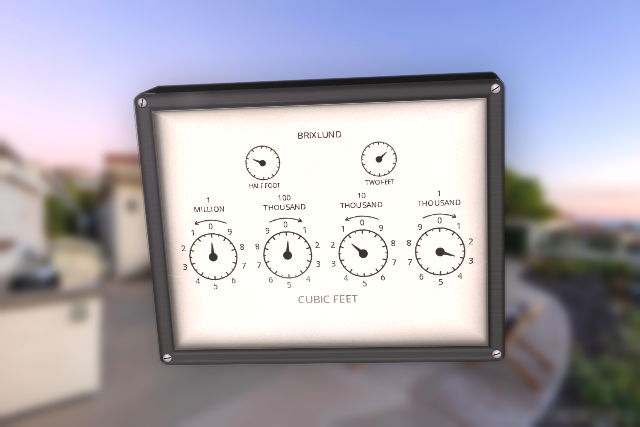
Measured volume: 1300 ft³
